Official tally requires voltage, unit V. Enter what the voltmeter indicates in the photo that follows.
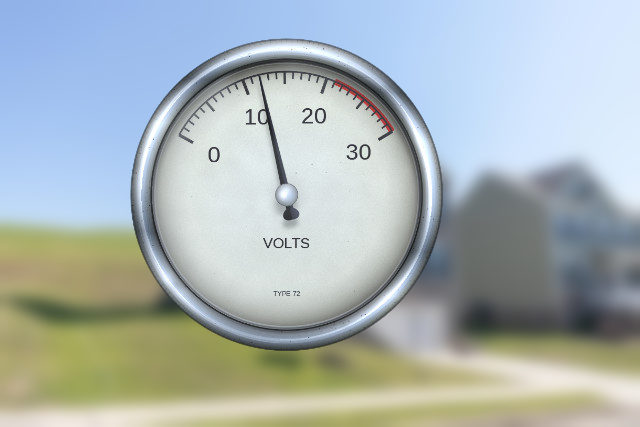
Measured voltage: 12 V
